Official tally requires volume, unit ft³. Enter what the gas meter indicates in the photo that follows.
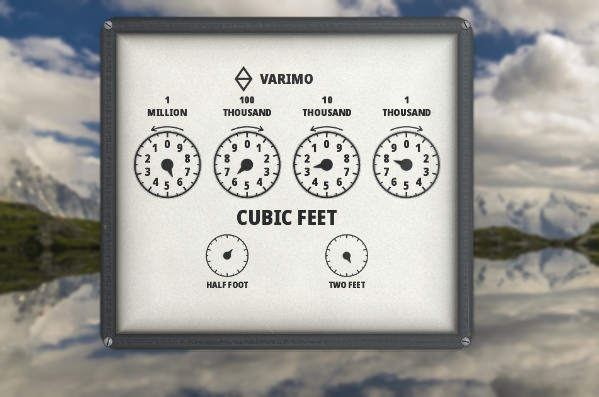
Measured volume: 562800 ft³
